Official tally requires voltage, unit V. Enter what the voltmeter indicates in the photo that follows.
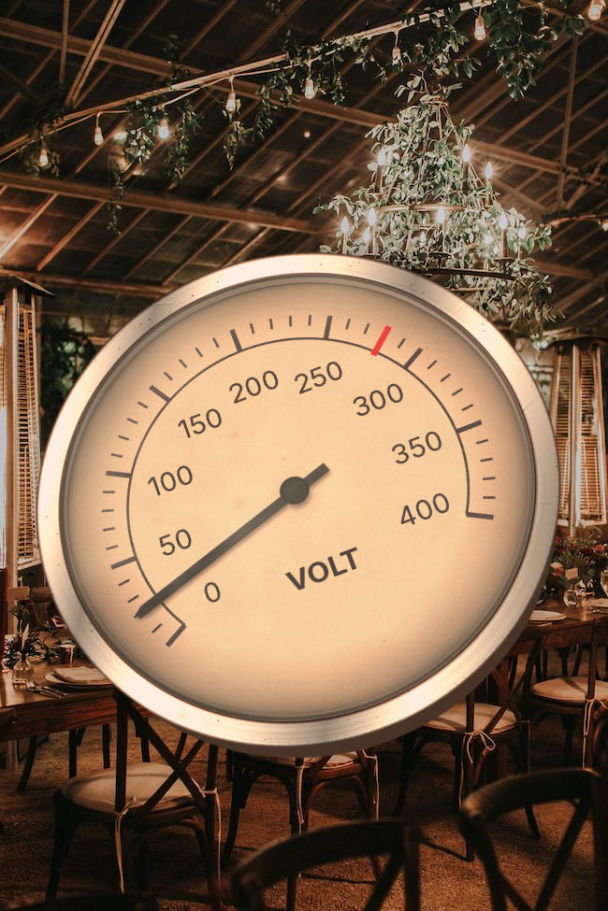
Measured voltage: 20 V
